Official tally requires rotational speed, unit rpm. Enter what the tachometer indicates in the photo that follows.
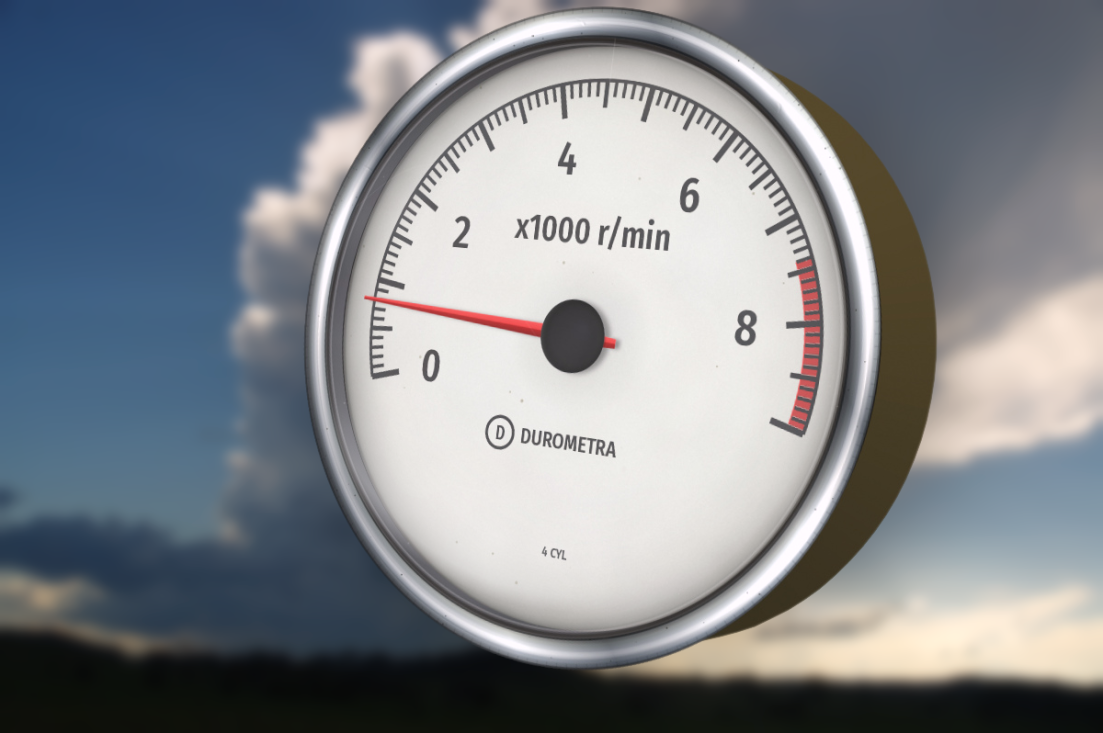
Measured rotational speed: 800 rpm
